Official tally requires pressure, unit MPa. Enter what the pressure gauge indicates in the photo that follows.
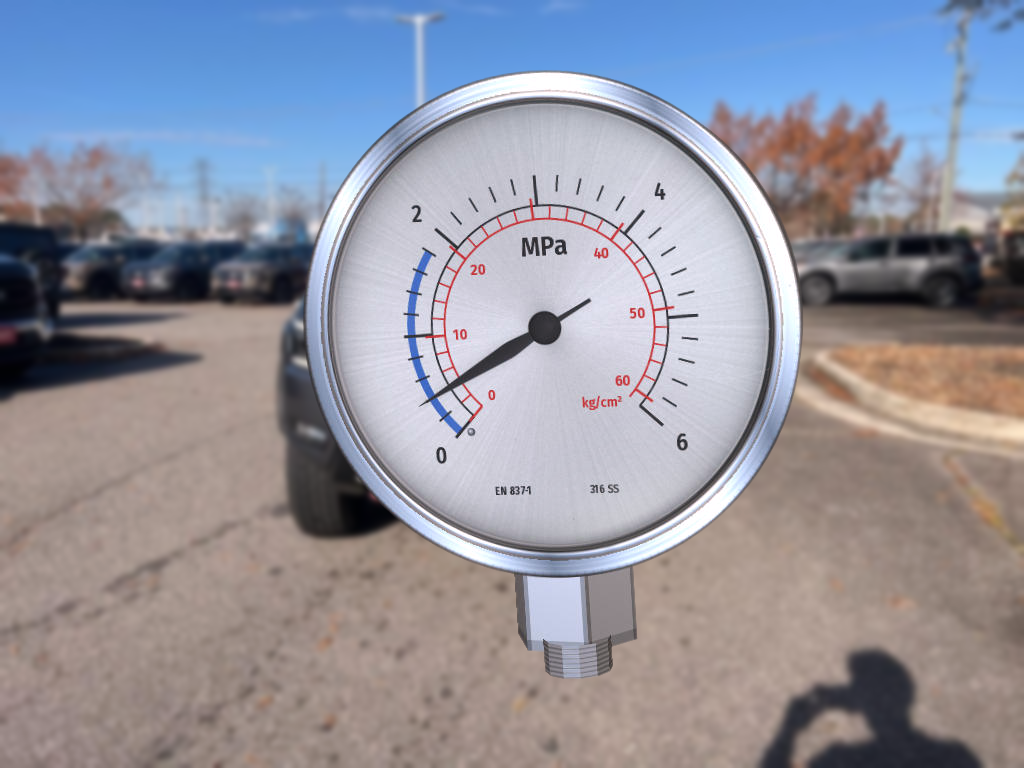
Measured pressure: 0.4 MPa
